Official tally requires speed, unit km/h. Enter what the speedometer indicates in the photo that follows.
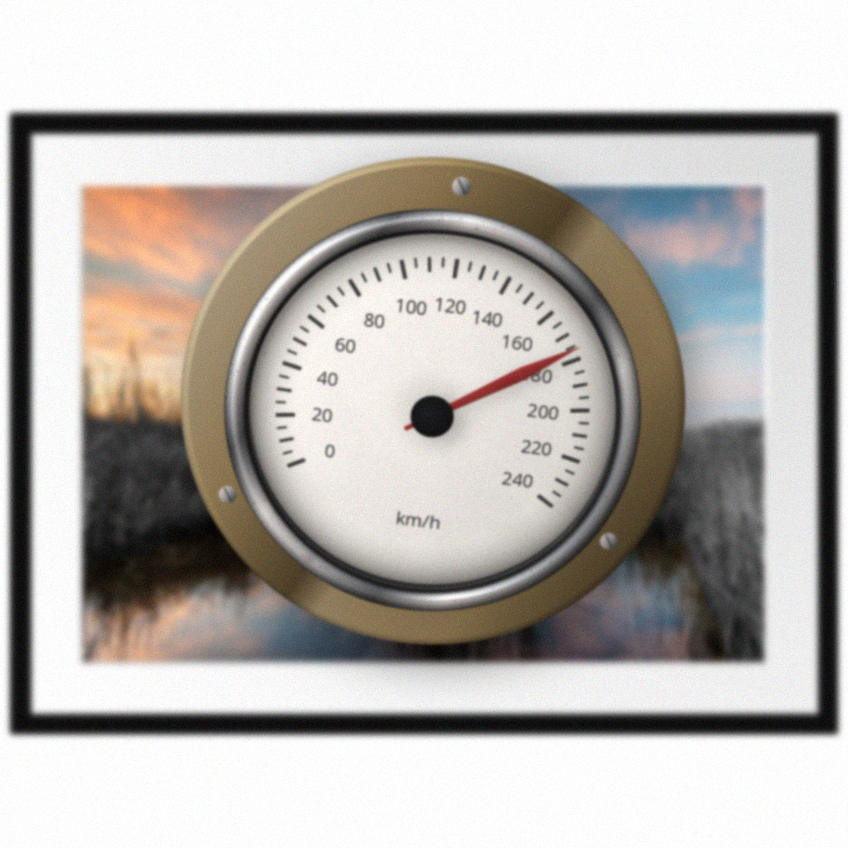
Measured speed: 175 km/h
